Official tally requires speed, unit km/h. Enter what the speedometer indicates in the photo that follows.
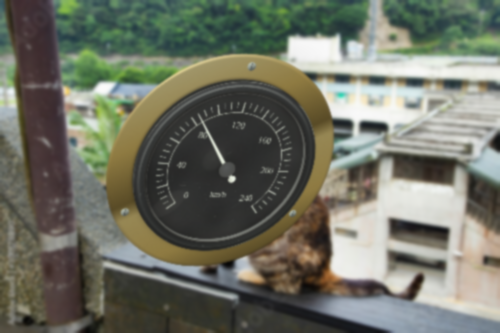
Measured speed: 85 km/h
